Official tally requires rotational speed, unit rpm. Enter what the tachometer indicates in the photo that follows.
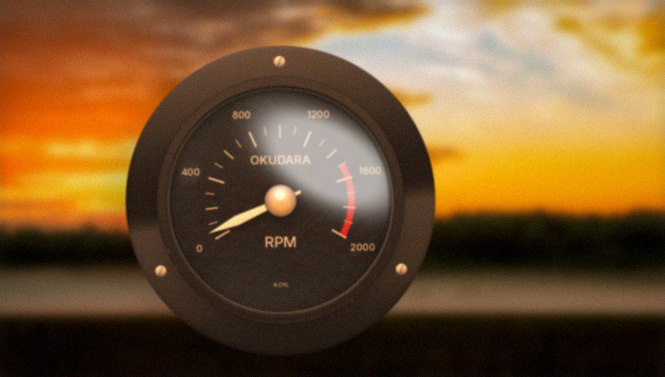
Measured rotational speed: 50 rpm
